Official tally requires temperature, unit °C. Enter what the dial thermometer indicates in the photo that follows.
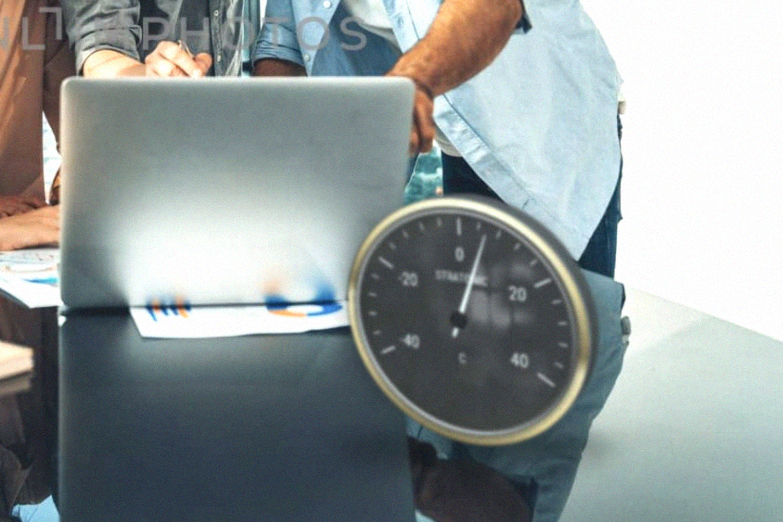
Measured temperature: 6 °C
